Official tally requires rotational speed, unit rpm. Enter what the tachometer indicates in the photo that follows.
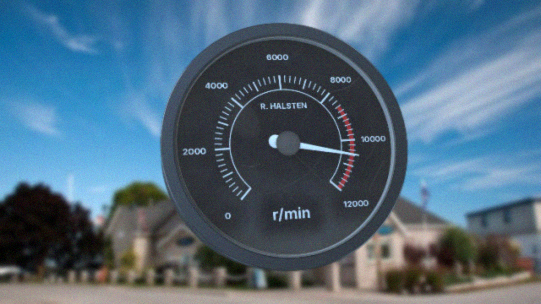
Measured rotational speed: 10600 rpm
